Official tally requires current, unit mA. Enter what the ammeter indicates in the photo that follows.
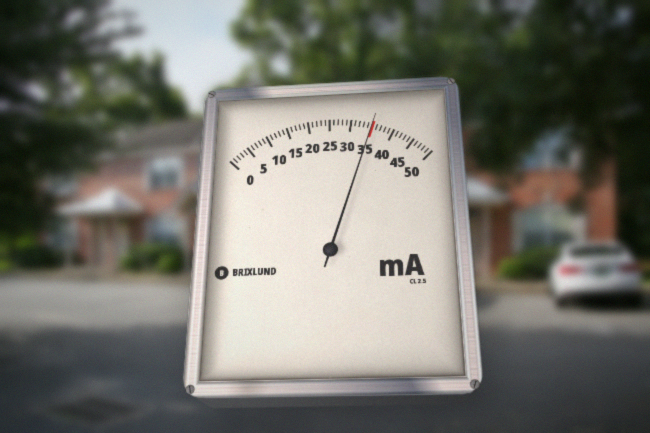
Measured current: 35 mA
